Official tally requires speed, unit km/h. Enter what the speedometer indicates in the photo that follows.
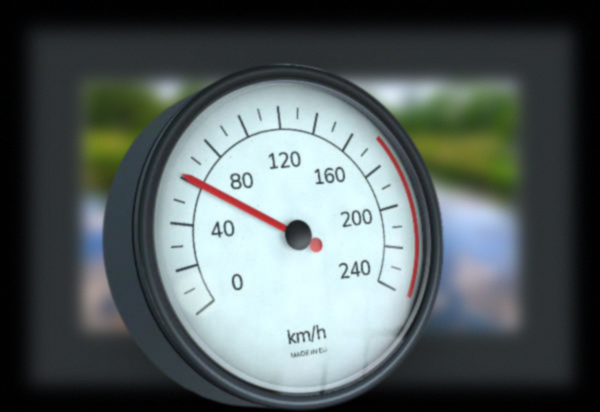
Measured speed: 60 km/h
